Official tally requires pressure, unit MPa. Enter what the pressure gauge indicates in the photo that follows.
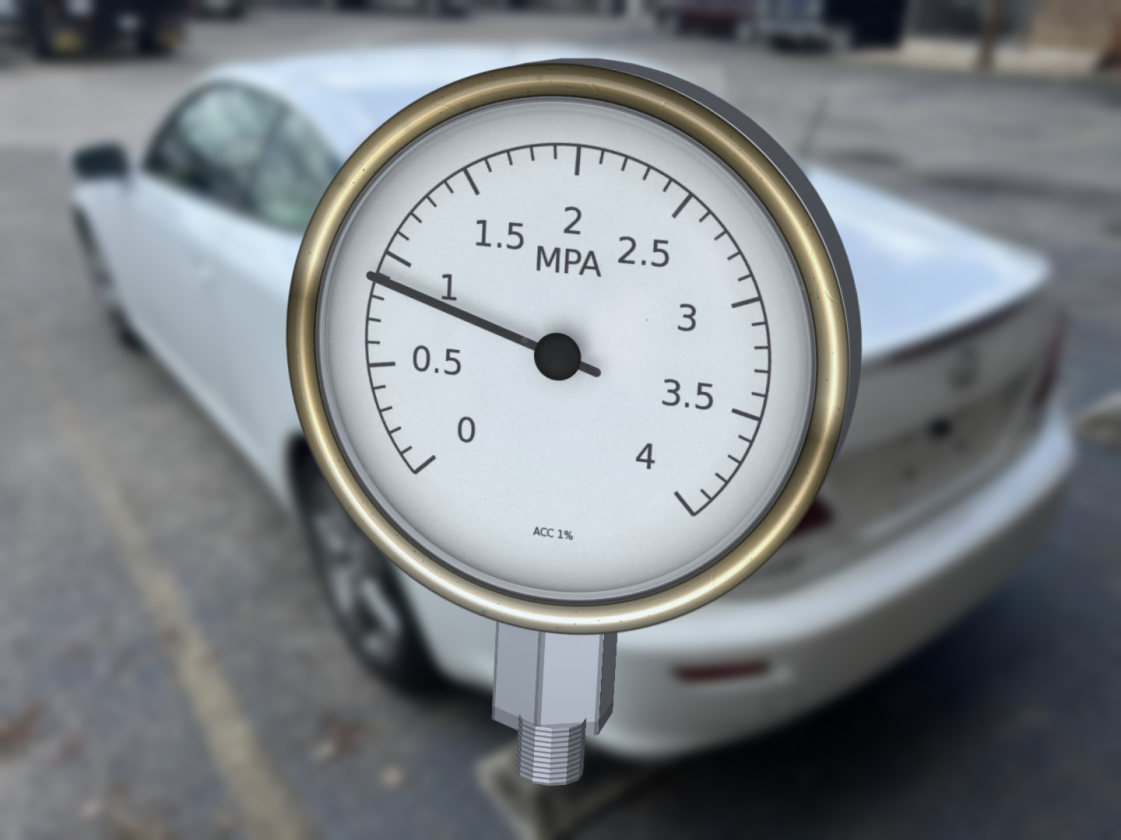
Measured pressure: 0.9 MPa
